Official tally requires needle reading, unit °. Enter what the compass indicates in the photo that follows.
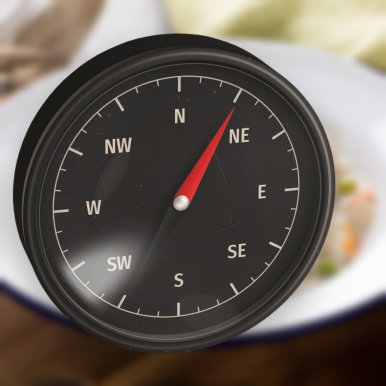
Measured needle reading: 30 °
